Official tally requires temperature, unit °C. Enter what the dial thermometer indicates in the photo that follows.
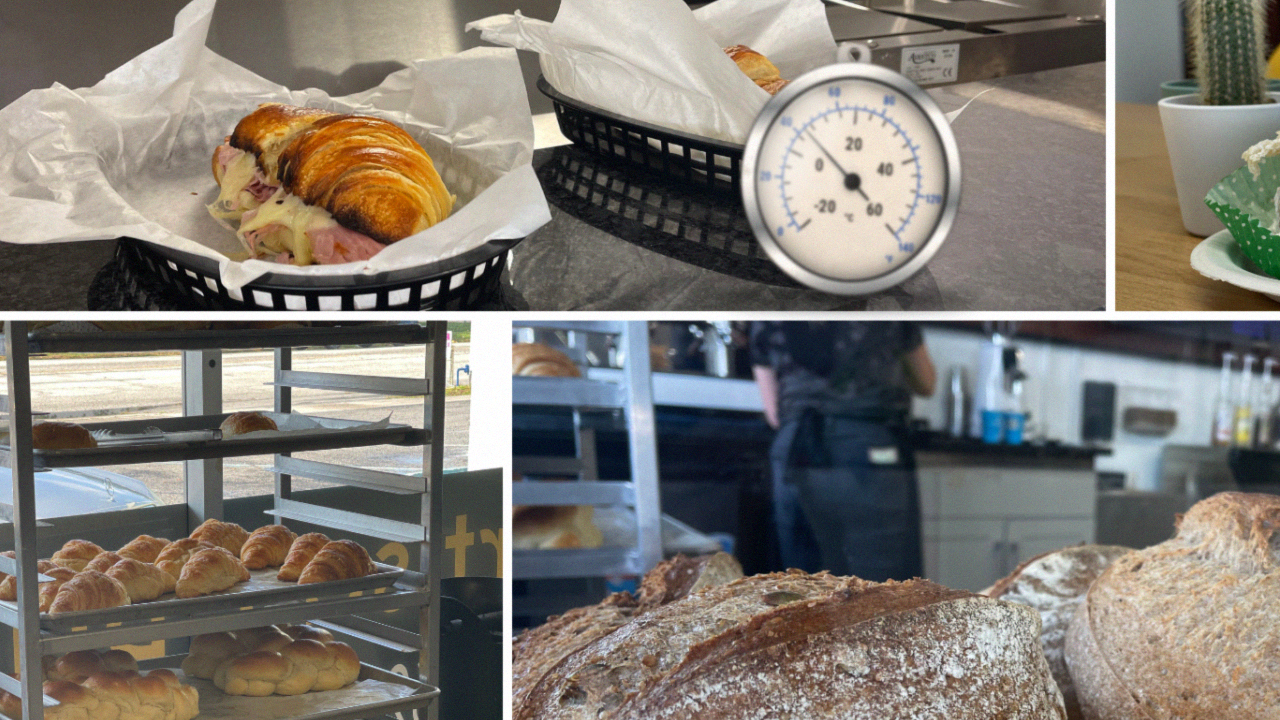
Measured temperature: 6 °C
